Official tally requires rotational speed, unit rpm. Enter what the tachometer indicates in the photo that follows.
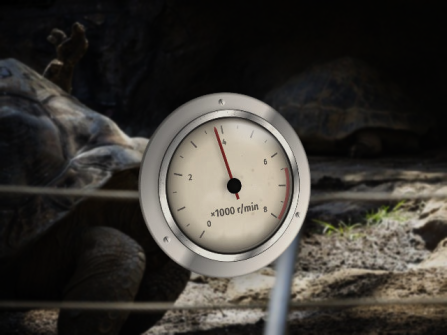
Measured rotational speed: 3750 rpm
